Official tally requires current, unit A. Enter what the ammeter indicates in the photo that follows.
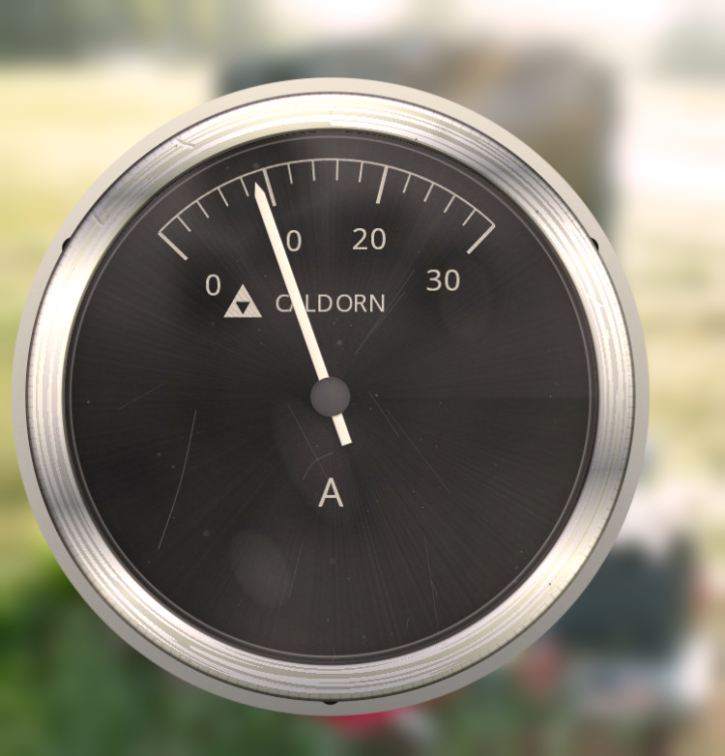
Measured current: 9 A
